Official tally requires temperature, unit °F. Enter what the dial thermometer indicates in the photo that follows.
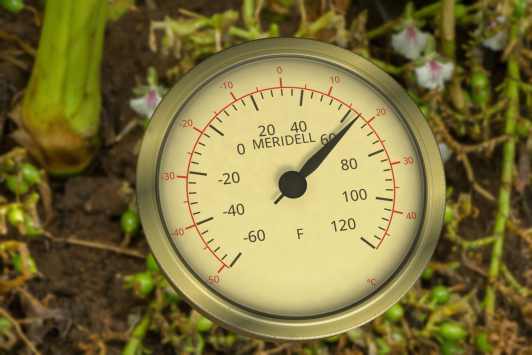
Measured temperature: 64 °F
